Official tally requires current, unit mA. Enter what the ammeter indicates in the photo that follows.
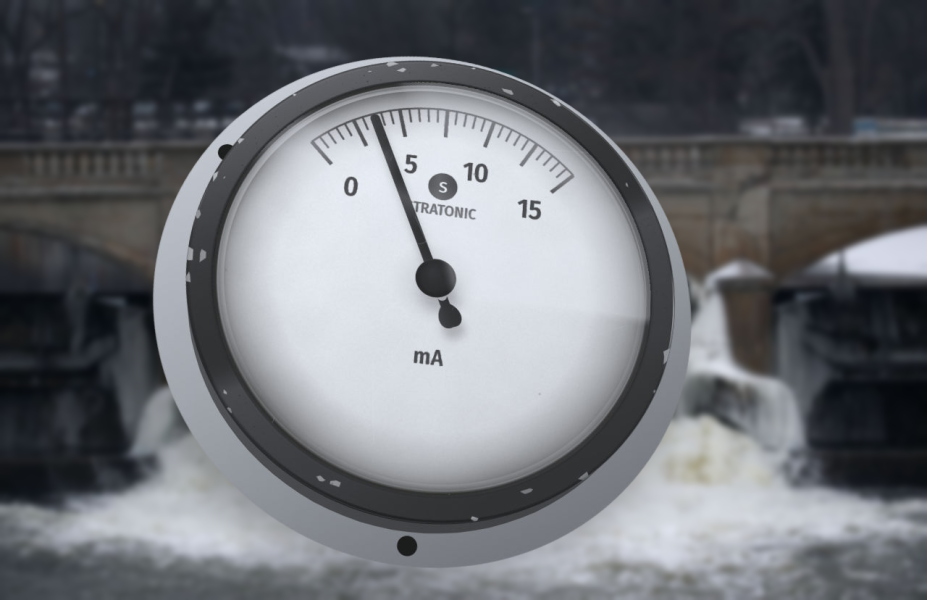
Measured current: 3.5 mA
